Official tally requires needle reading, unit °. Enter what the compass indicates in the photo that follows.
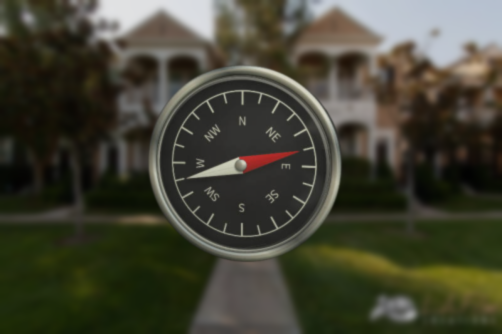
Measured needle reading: 75 °
